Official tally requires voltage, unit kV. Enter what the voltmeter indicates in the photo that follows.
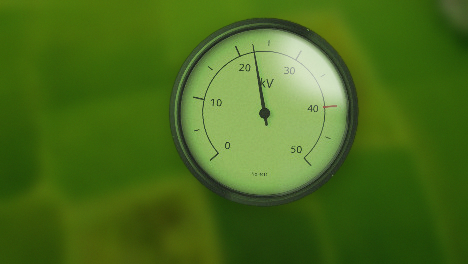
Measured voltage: 22.5 kV
